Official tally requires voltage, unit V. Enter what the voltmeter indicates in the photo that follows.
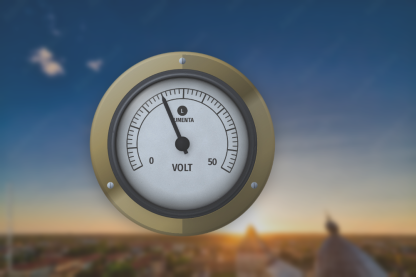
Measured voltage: 20 V
